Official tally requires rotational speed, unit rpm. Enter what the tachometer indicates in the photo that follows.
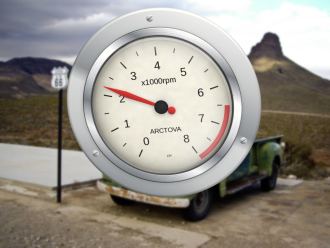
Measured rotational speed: 2250 rpm
